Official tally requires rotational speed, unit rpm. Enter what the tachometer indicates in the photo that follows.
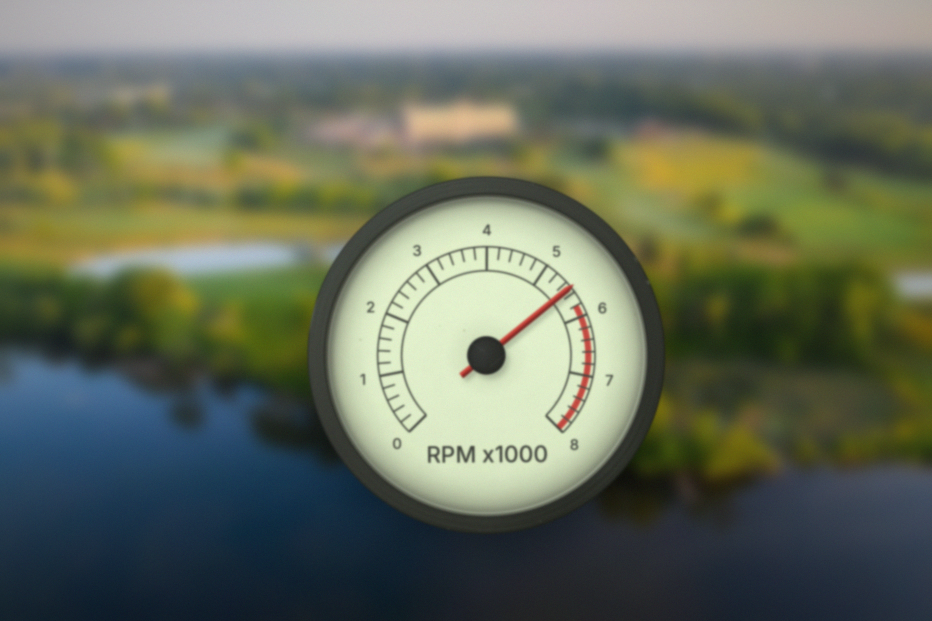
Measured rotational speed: 5500 rpm
